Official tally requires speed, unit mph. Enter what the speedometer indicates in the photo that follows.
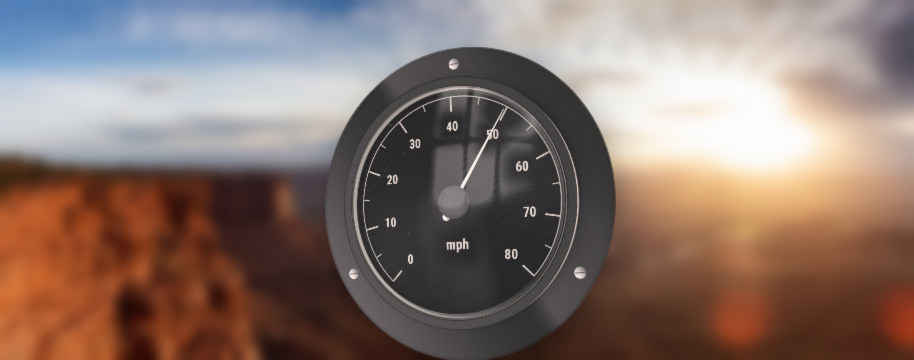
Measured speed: 50 mph
